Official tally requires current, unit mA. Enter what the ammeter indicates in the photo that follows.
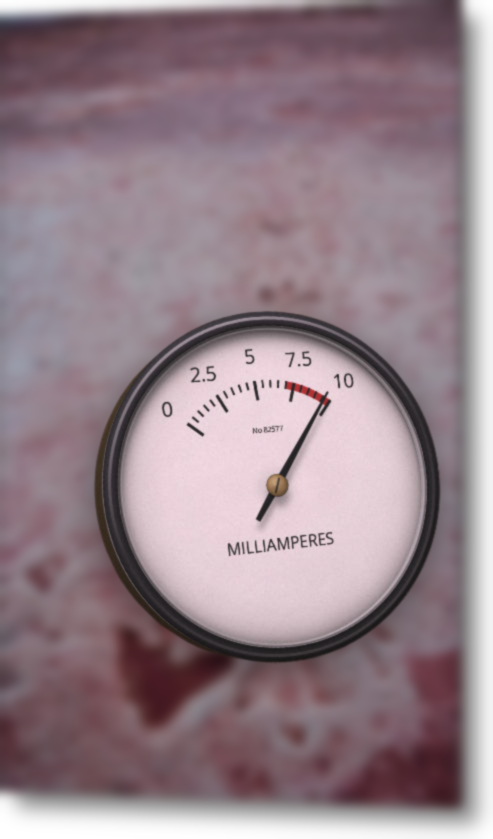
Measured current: 9.5 mA
